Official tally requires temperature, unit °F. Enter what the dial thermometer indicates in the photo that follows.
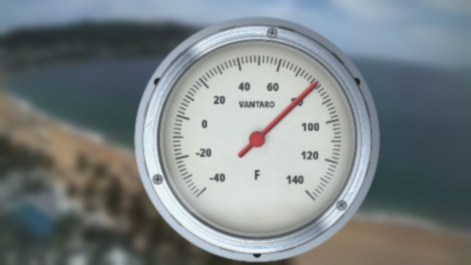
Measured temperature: 80 °F
